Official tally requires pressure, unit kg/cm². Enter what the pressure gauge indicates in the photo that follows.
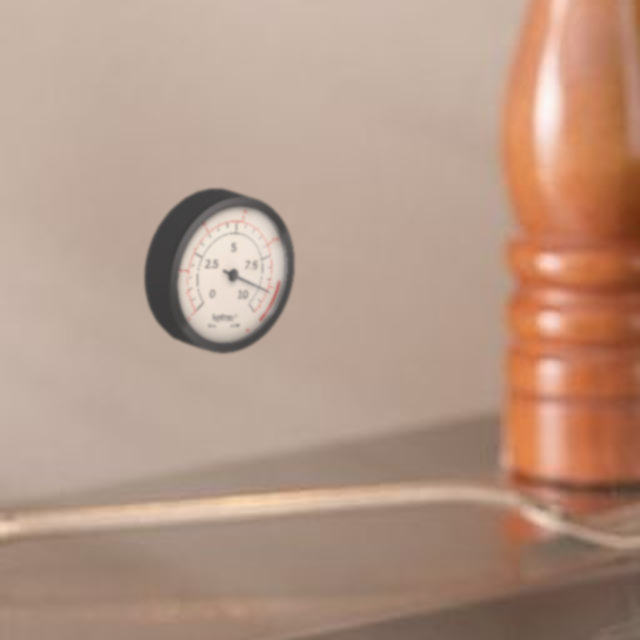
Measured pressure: 9 kg/cm²
